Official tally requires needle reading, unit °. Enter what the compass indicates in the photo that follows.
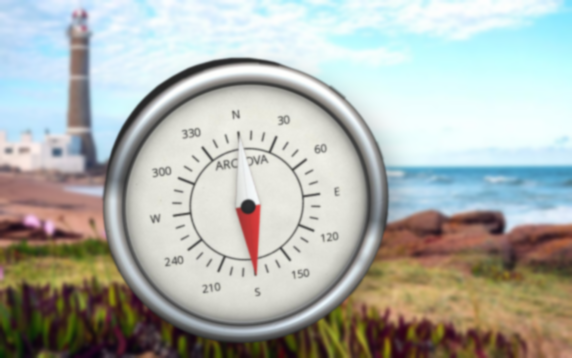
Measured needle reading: 180 °
